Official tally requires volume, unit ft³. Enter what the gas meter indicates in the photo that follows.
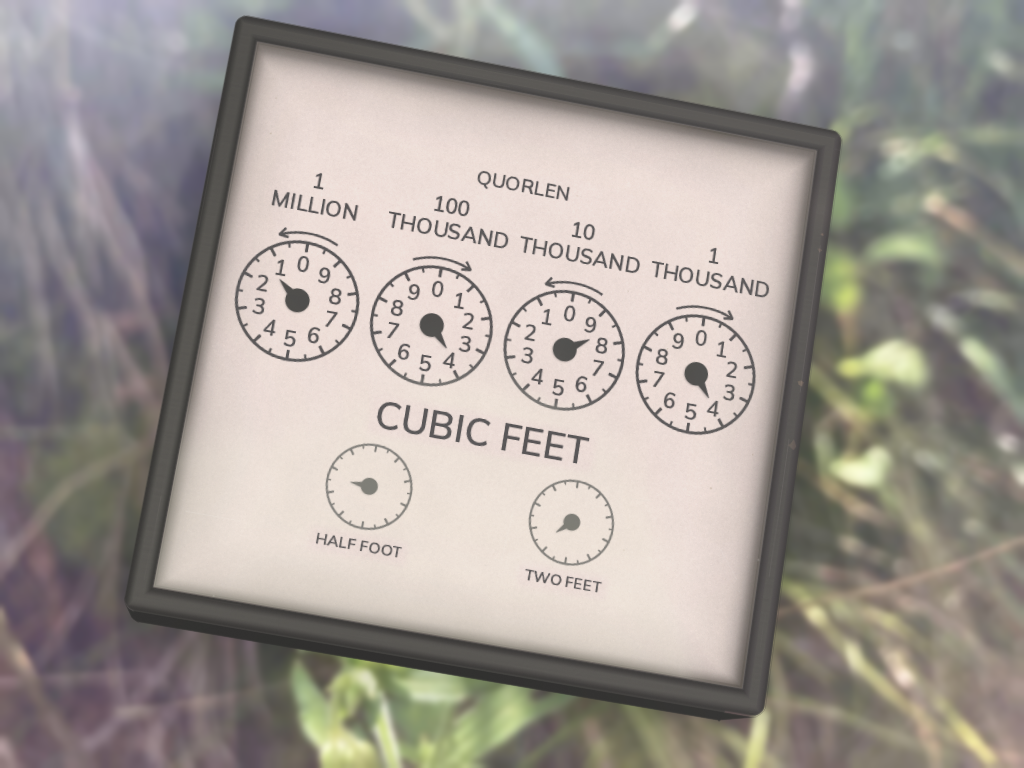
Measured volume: 138400 ft³
